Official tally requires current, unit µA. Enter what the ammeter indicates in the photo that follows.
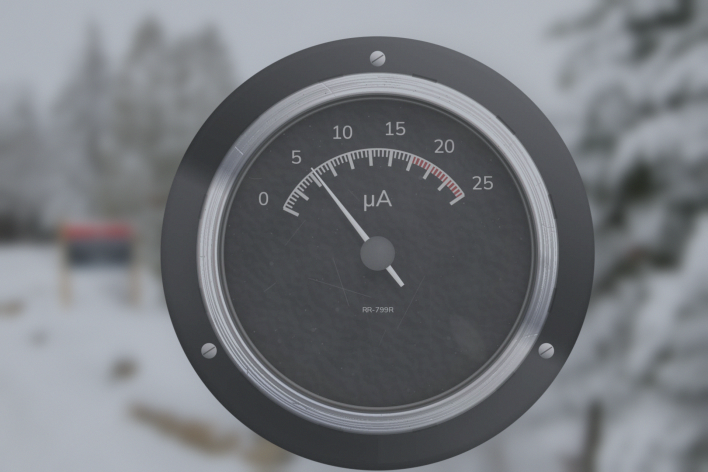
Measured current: 5.5 µA
